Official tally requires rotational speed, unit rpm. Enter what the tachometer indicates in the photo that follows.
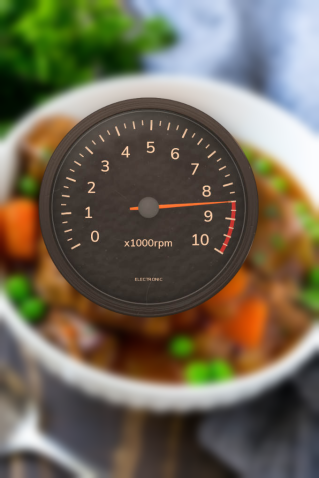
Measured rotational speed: 8500 rpm
